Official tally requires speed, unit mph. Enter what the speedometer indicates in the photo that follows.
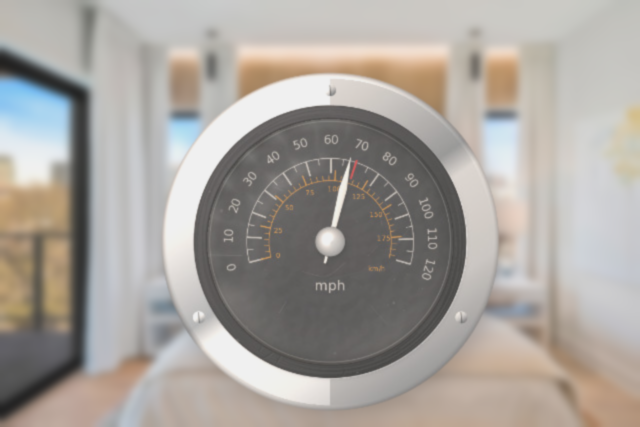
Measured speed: 67.5 mph
